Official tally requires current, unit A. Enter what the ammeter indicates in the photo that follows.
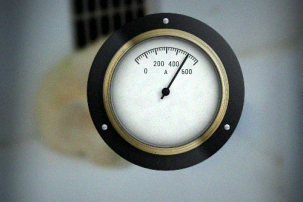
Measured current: 500 A
